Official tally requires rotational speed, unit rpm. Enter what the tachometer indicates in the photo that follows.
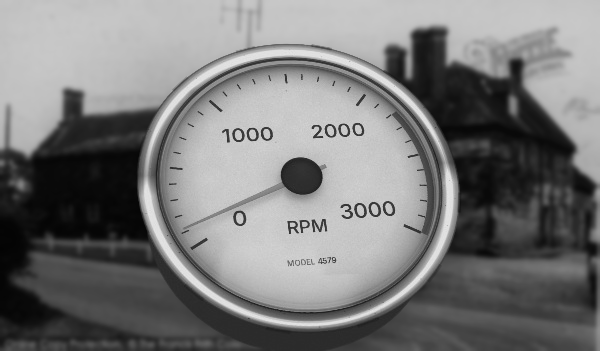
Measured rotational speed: 100 rpm
